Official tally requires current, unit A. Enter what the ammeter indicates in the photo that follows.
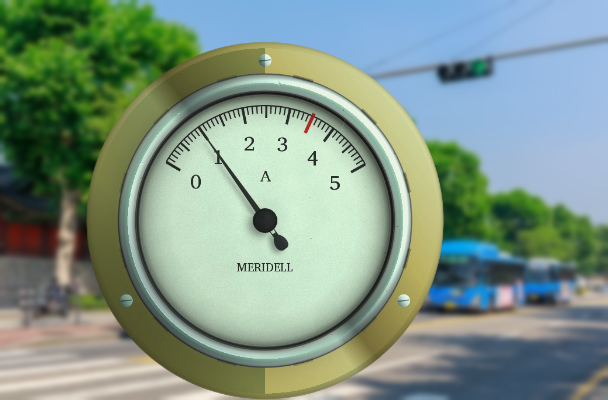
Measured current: 1 A
